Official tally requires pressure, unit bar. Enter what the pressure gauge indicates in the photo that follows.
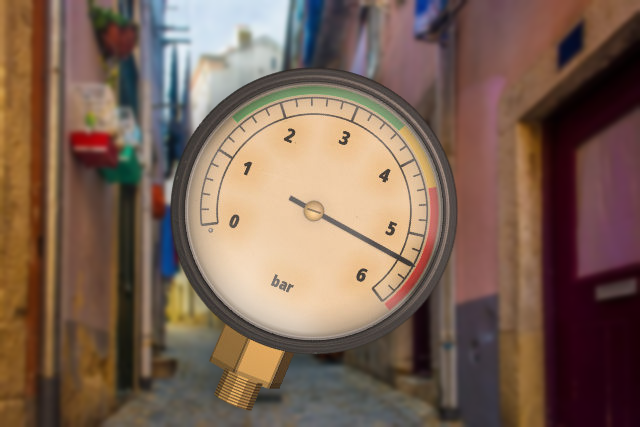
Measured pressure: 5.4 bar
